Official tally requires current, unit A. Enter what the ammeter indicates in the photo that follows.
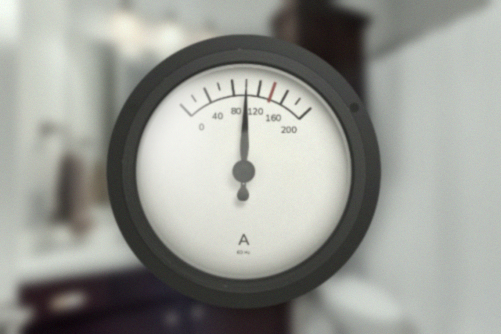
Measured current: 100 A
